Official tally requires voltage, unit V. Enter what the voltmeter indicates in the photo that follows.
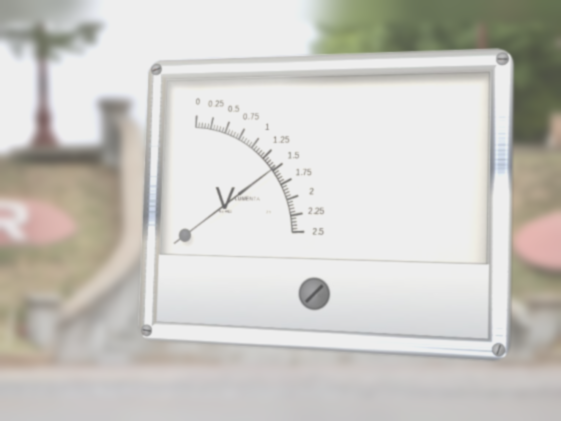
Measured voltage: 1.5 V
